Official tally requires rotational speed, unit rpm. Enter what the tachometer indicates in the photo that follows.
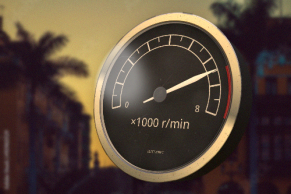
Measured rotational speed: 6500 rpm
